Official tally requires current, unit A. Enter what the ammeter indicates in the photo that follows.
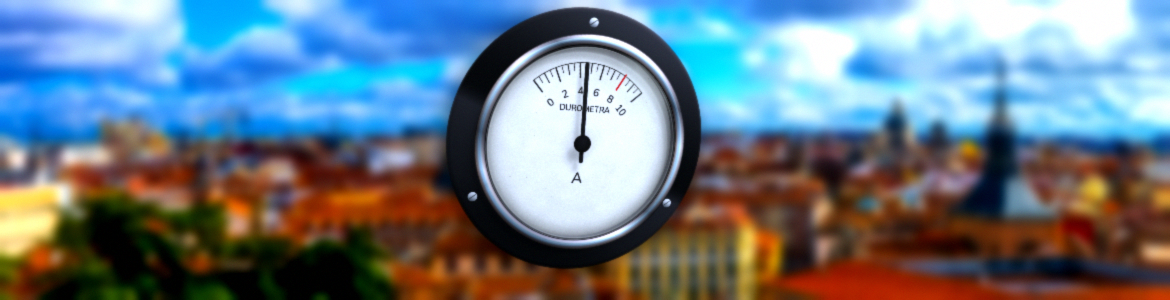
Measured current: 4.5 A
